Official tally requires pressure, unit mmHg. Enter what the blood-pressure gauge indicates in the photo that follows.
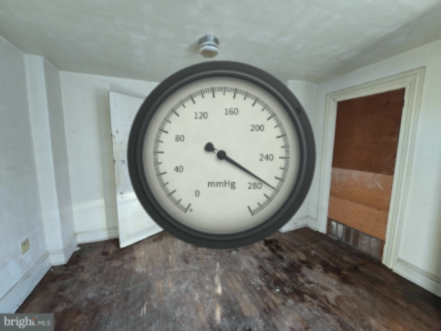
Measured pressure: 270 mmHg
